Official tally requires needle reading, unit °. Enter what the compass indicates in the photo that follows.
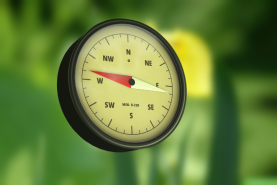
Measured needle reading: 280 °
